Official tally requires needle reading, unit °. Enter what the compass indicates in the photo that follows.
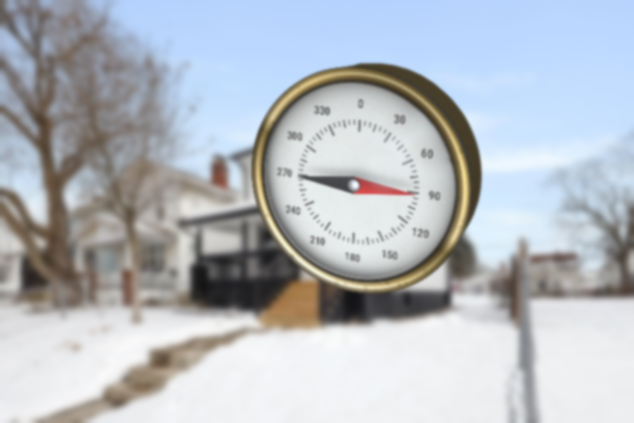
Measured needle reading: 90 °
